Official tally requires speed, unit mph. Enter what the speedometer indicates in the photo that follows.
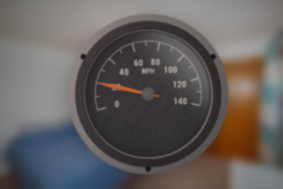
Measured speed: 20 mph
